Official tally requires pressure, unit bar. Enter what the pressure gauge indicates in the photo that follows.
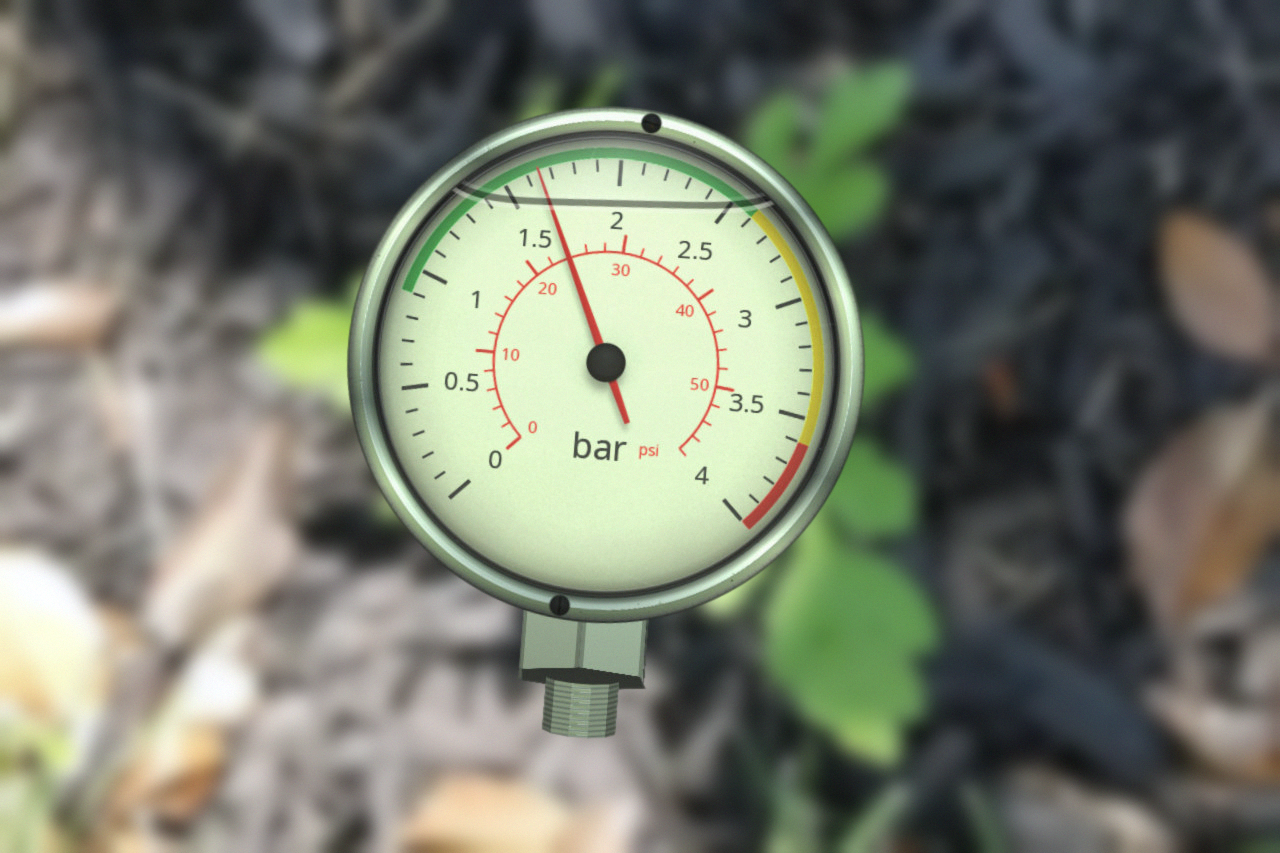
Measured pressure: 1.65 bar
